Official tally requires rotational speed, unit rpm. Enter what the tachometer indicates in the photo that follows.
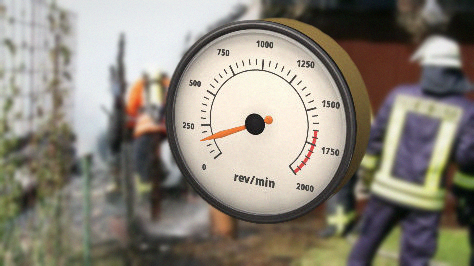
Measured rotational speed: 150 rpm
